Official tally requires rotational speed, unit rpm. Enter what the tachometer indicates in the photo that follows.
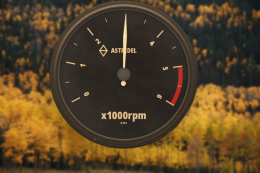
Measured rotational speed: 3000 rpm
